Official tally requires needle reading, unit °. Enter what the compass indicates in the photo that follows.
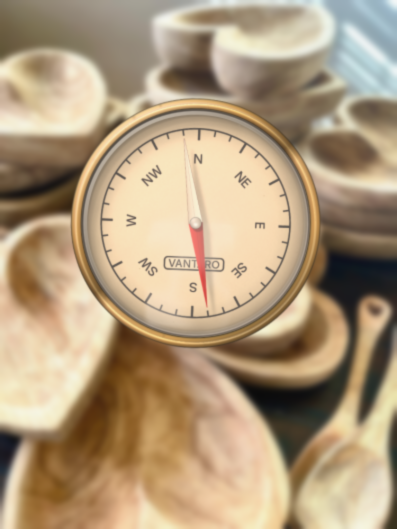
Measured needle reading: 170 °
